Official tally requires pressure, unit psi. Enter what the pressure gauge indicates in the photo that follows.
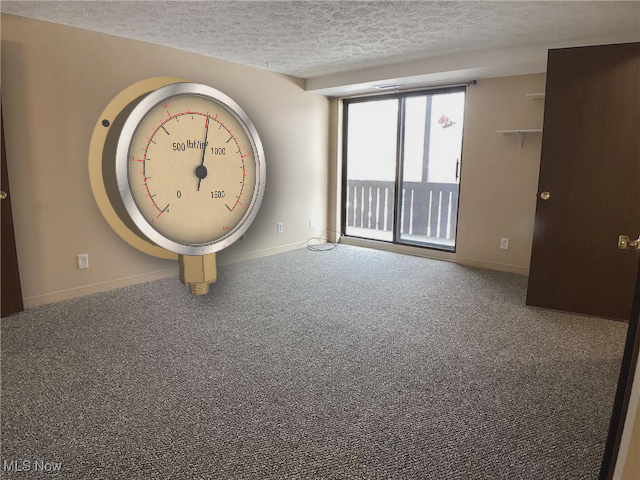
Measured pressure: 800 psi
